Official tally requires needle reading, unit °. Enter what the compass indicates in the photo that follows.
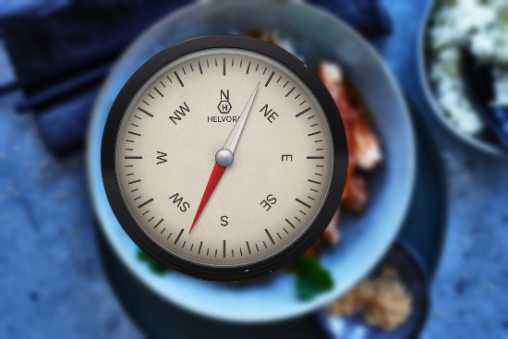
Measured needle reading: 205 °
